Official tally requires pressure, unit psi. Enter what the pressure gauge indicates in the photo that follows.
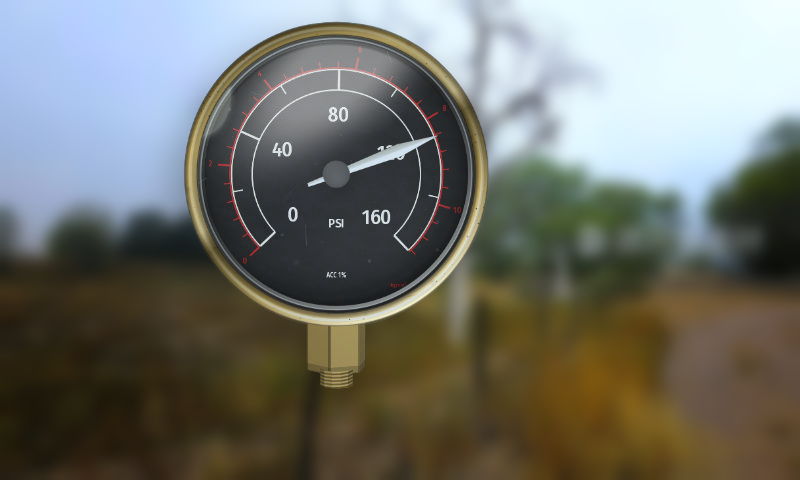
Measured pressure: 120 psi
